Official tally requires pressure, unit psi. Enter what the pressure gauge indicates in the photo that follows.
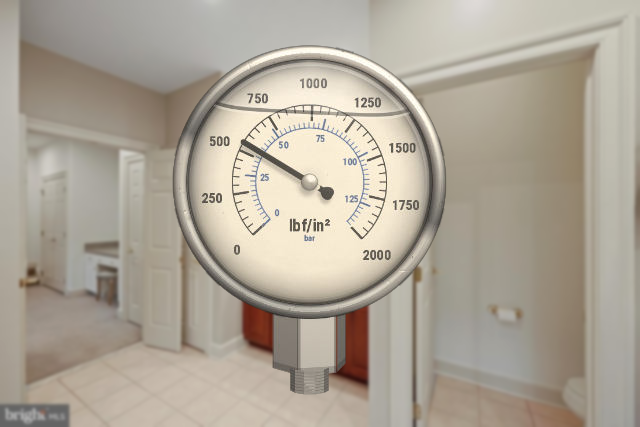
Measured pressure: 550 psi
